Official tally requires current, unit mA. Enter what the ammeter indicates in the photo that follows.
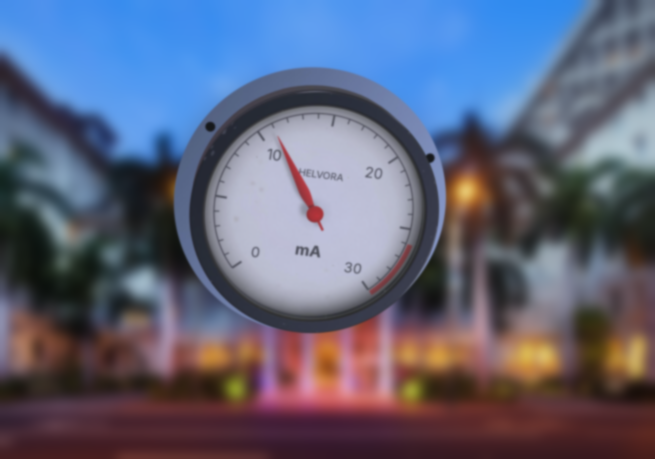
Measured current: 11 mA
